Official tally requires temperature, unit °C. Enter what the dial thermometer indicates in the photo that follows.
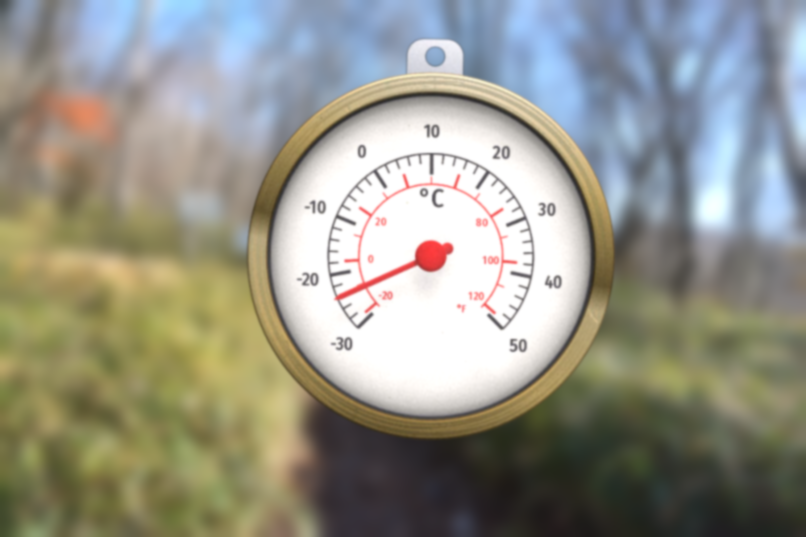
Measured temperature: -24 °C
